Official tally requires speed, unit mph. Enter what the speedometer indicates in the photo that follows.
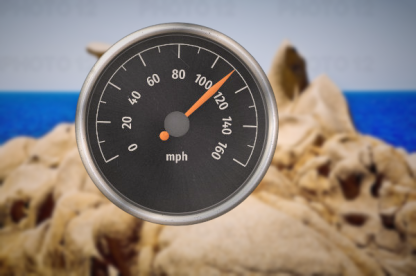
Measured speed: 110 mph
